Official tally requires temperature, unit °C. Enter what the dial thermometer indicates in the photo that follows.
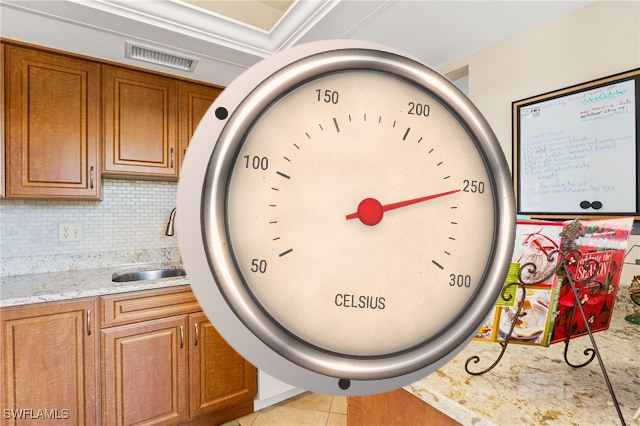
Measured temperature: 250 °C
